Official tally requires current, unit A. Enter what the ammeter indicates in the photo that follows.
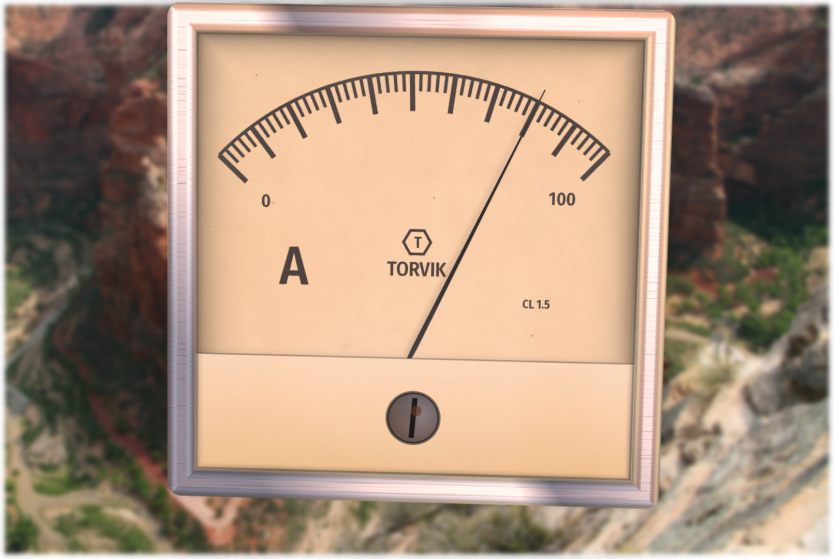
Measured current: 80 A
